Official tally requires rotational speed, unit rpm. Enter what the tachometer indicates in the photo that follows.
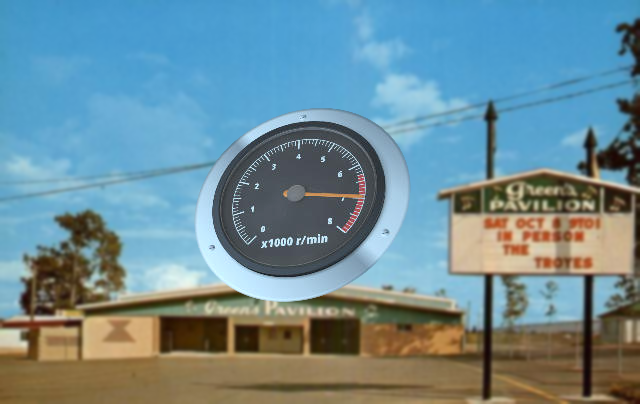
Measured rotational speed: 7000 rpm
